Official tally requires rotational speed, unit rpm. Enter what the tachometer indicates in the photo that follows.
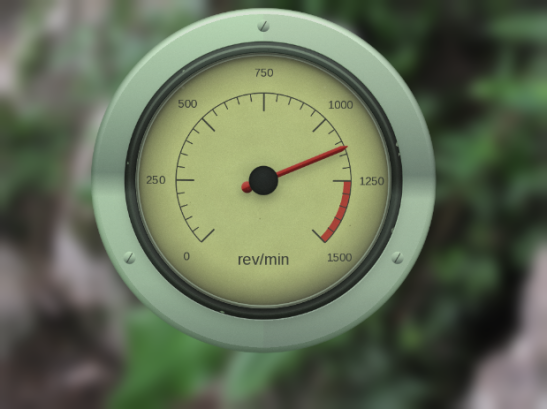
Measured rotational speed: 1125 rpm
